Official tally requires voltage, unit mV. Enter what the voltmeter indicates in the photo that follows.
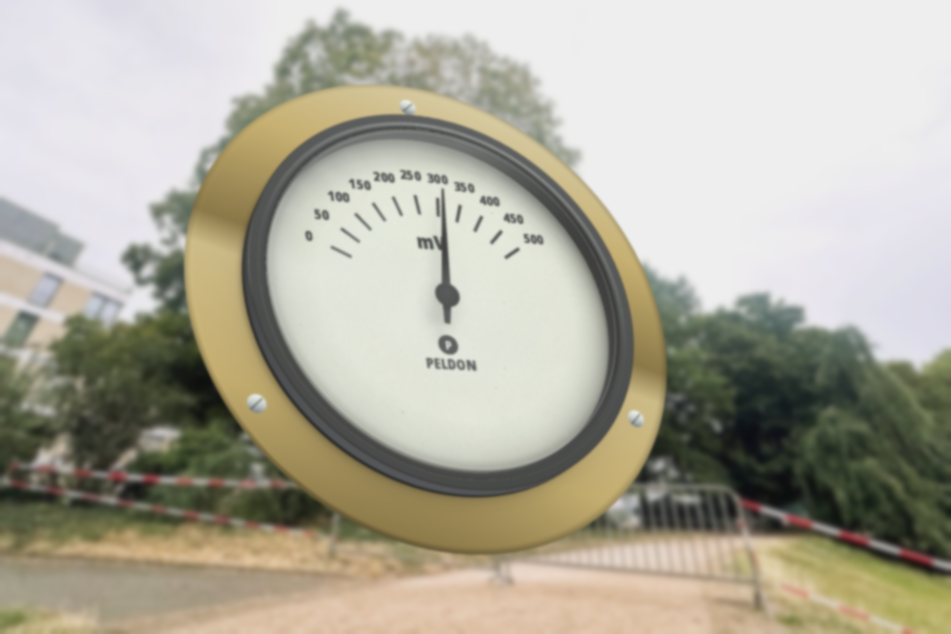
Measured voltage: 300 mV
